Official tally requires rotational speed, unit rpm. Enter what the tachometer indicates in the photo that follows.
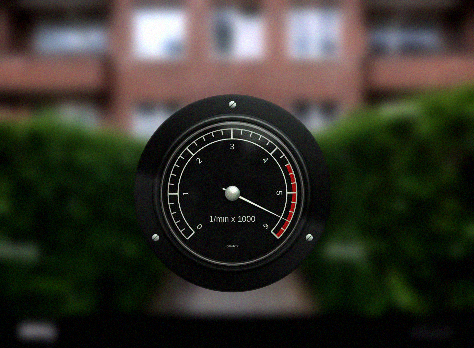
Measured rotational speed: 5600 rpm
